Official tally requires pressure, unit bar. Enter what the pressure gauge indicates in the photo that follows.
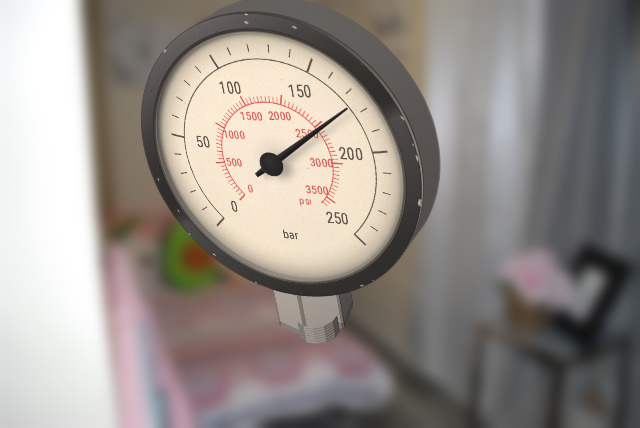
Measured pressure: 175 bar
